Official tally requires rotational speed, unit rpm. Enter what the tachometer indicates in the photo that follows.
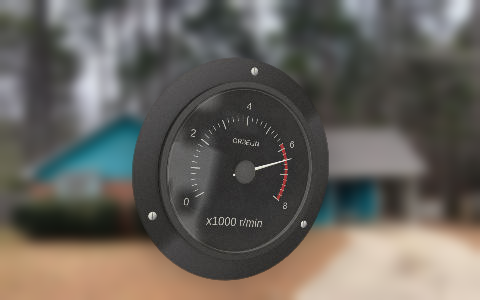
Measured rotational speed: 6400 rpm
